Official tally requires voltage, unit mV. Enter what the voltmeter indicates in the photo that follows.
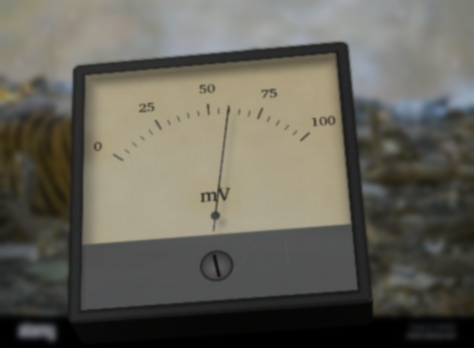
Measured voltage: 60 mV
